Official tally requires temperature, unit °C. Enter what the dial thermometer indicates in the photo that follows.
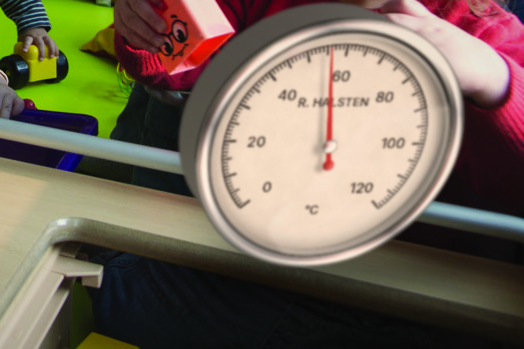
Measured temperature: 55 °C
